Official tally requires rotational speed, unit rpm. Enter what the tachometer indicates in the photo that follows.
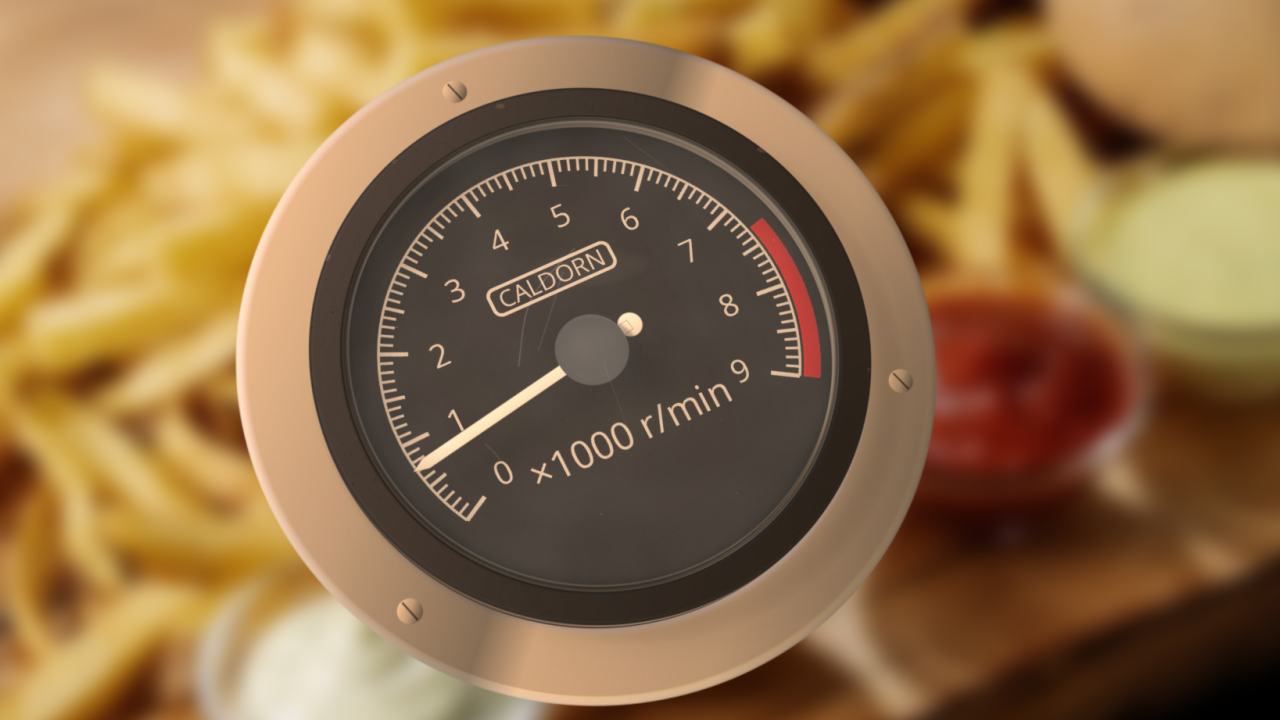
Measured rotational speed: 700 rpm
